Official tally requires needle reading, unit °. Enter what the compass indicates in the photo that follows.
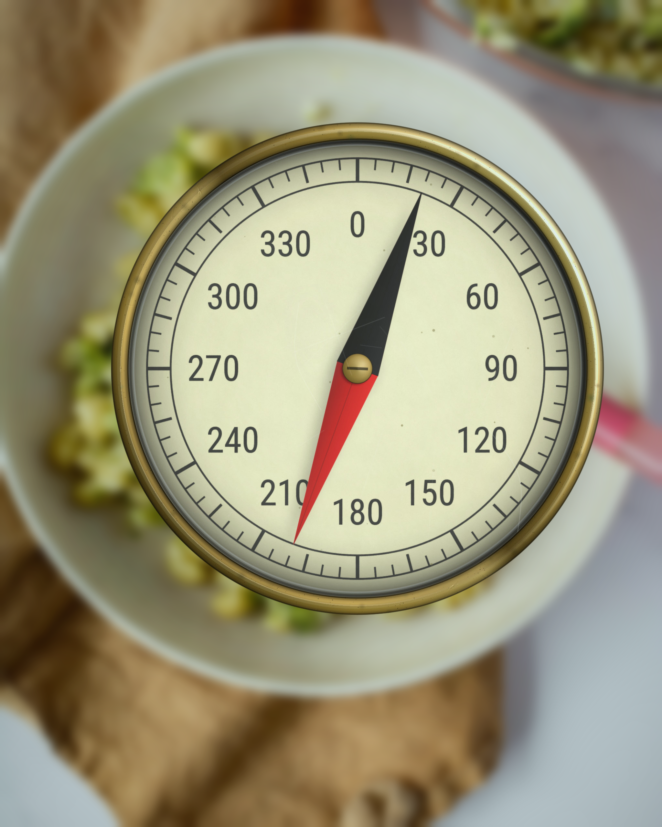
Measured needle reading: 200 °
